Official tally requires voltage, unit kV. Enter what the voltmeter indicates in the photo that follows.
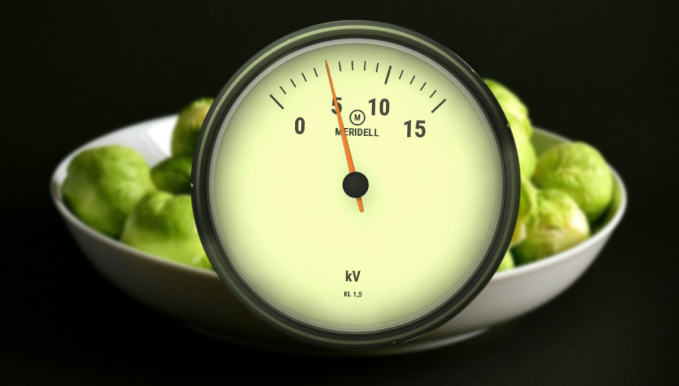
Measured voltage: 5 kV
